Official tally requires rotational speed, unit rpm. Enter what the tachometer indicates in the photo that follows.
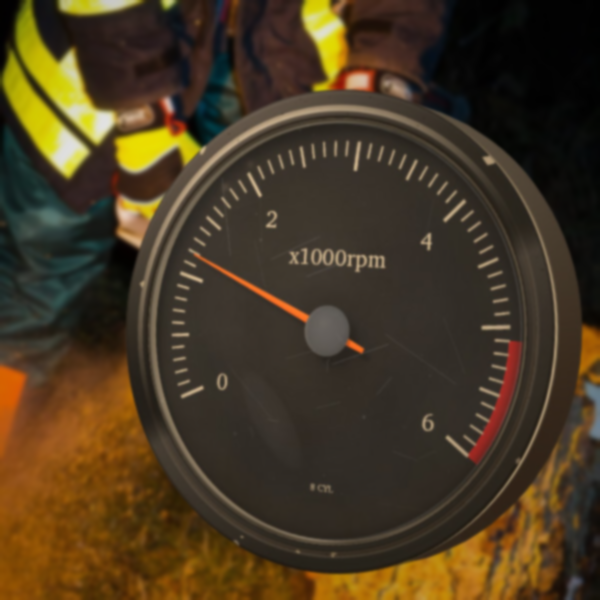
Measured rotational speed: 1200 rpm
